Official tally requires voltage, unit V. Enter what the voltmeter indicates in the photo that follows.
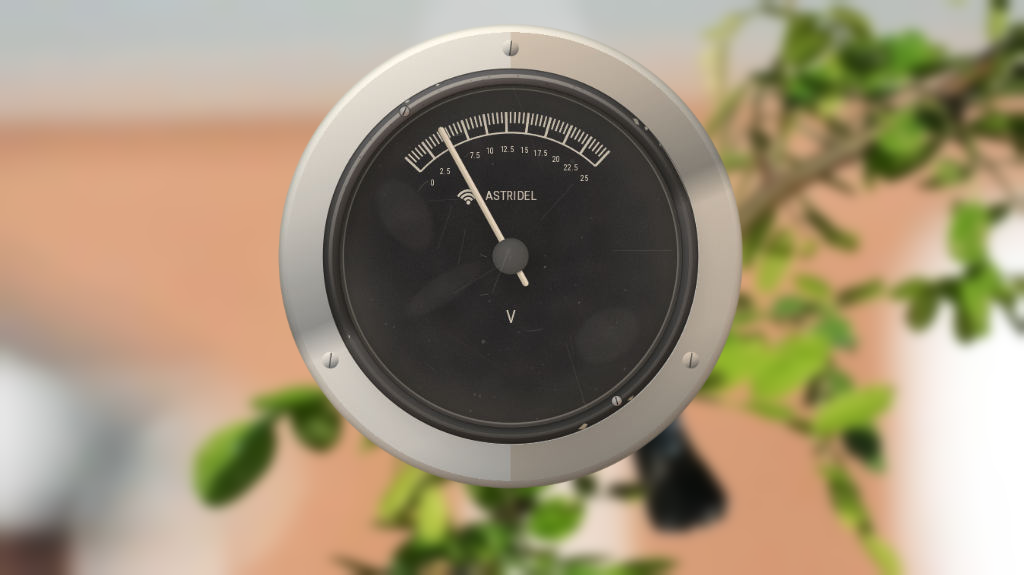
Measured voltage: 5 V
